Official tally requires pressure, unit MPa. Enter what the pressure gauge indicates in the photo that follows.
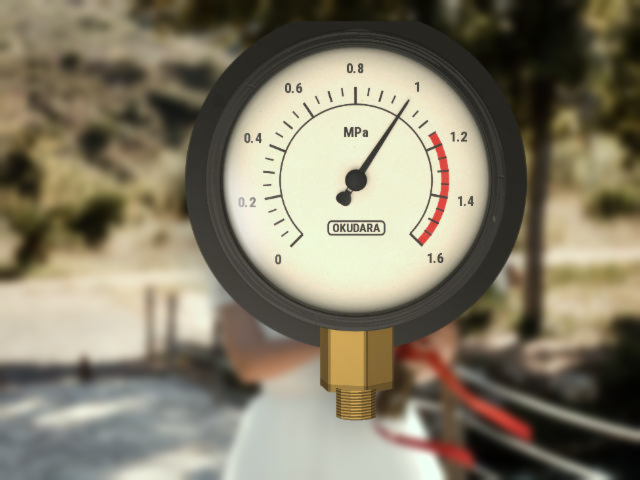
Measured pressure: 1 MPa
